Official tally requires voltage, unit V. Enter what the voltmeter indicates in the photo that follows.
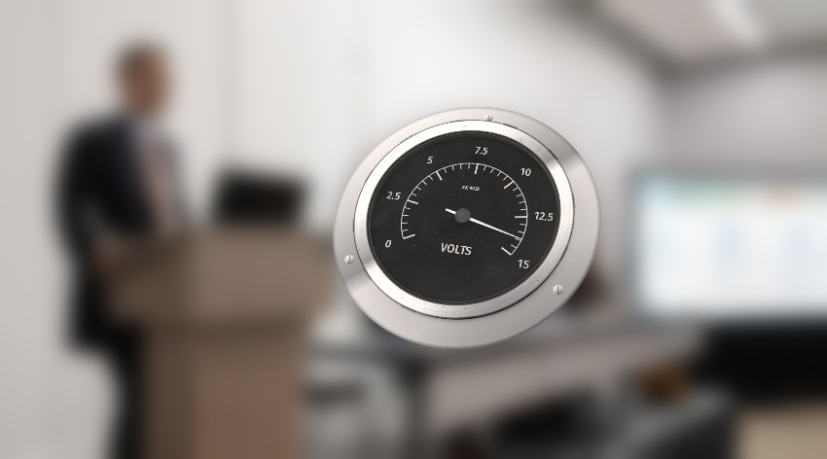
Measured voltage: 14 V
